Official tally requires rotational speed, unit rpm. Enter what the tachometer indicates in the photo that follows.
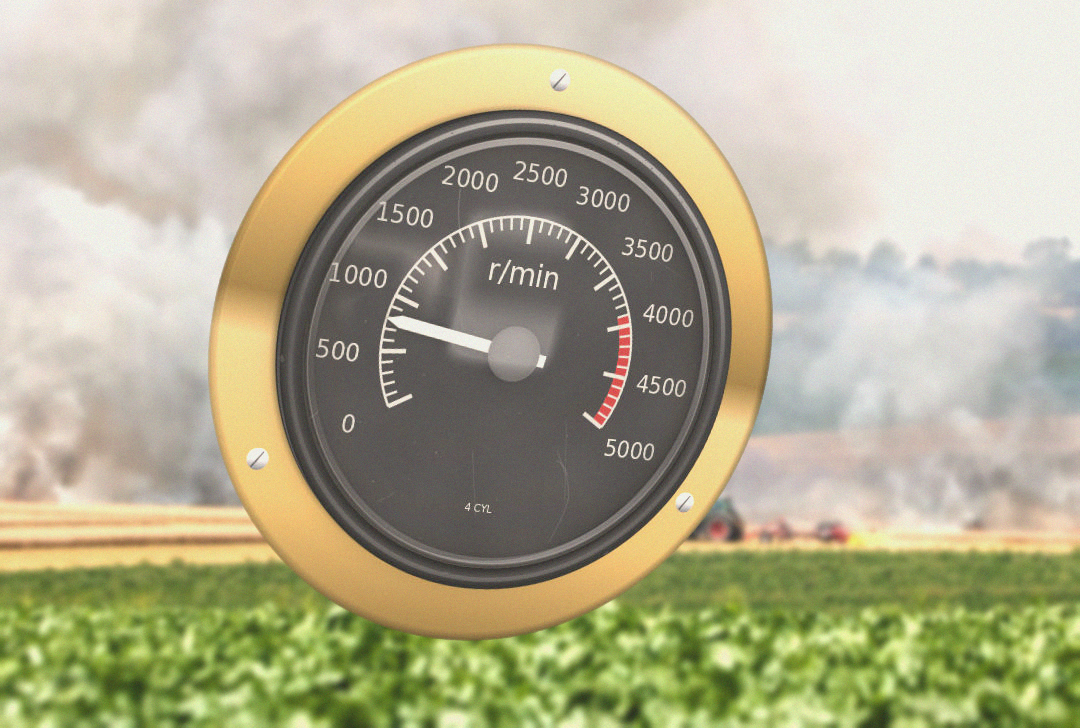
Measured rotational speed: 800 rpm
